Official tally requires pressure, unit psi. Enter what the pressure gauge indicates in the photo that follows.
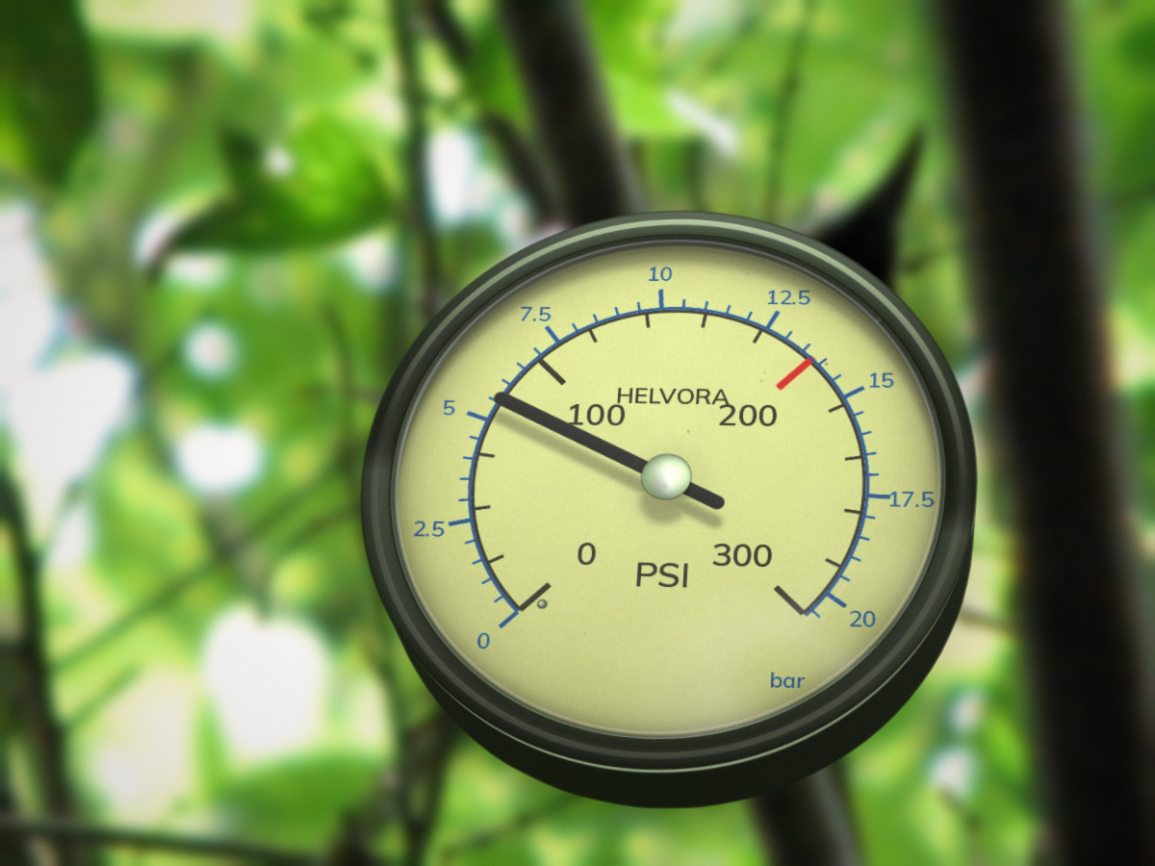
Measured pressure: 80 psi
